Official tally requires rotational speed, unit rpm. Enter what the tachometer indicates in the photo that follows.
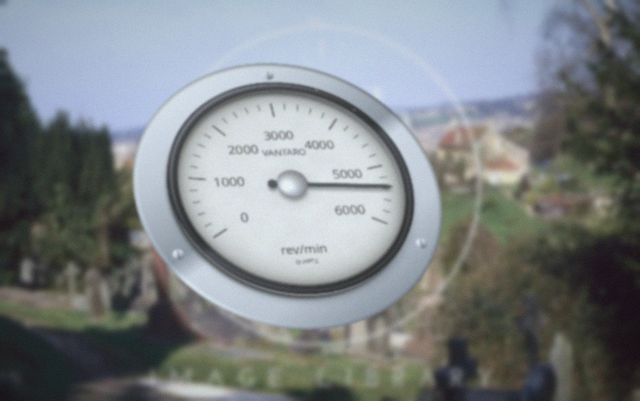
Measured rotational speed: 5400 rpm
